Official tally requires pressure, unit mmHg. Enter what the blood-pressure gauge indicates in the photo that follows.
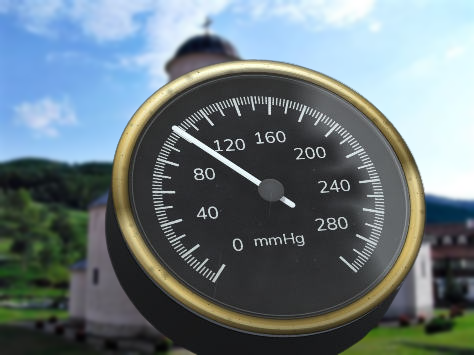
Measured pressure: 100 mmHg
